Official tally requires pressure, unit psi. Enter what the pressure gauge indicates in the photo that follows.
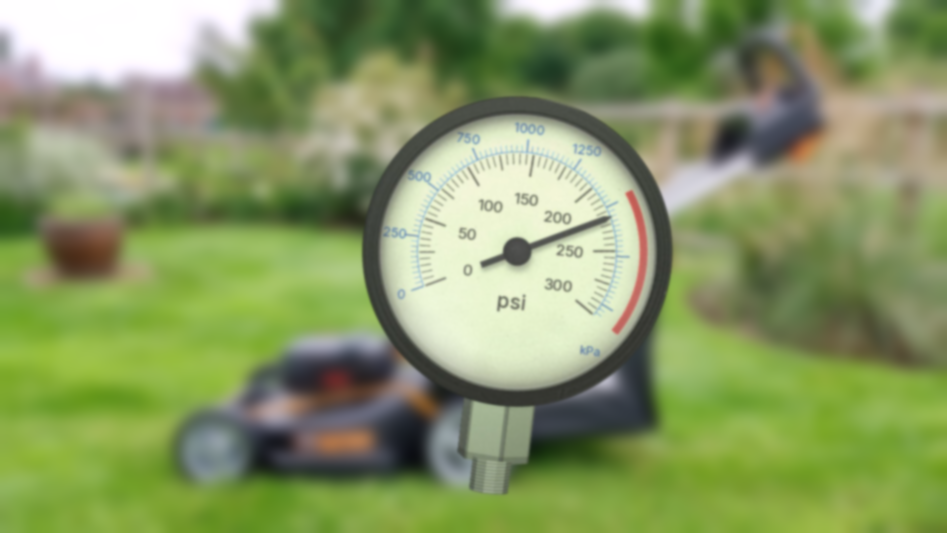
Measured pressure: 225 psi
